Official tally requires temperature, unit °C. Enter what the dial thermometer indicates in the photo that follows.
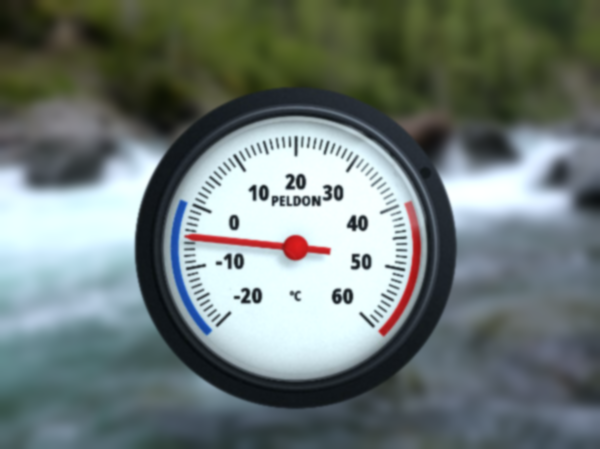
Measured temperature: -5 °C
